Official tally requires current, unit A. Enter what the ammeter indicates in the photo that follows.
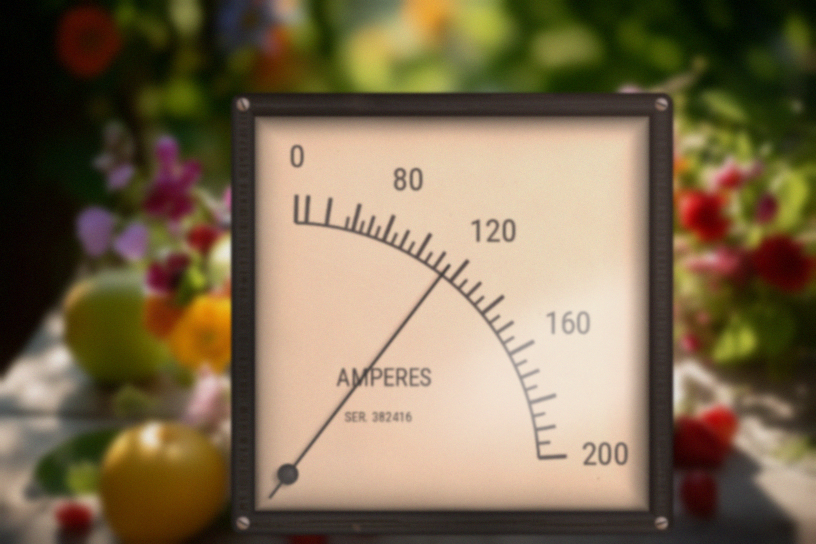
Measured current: 115 A
